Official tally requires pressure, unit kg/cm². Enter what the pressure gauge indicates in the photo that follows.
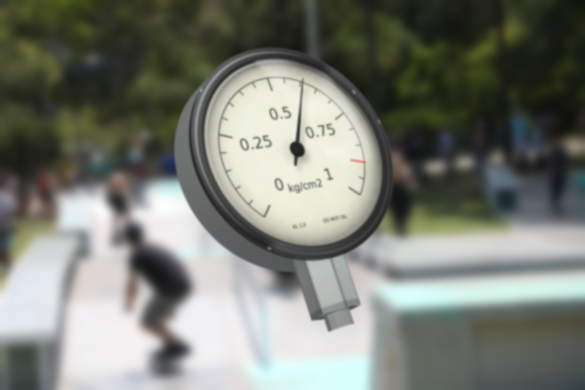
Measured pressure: 0.6 kg/cm²
